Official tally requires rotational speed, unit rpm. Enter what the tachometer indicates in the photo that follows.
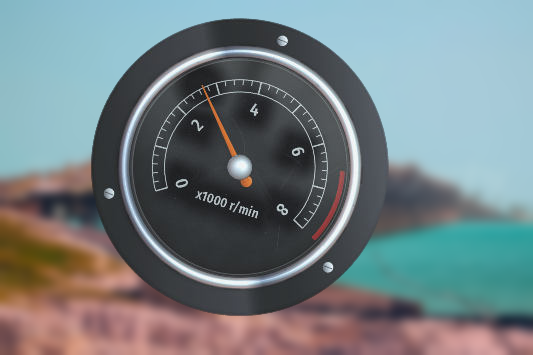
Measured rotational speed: 2700 rpm
